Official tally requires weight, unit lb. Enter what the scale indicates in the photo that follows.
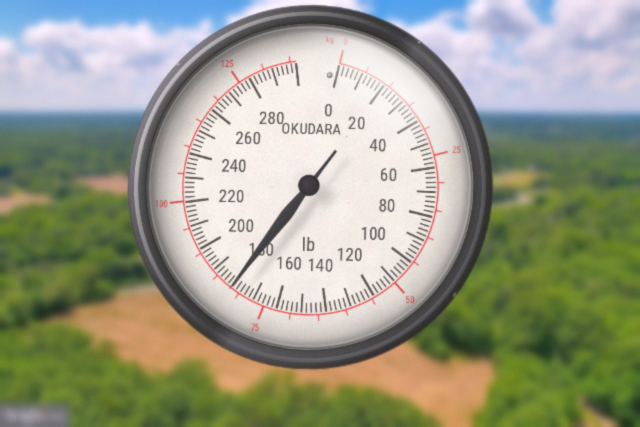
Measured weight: 180 lb
